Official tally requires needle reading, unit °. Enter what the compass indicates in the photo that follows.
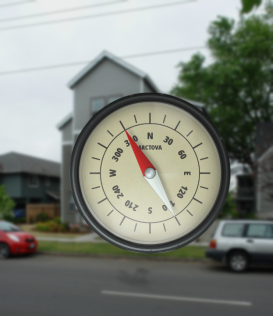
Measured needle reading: 330 °
